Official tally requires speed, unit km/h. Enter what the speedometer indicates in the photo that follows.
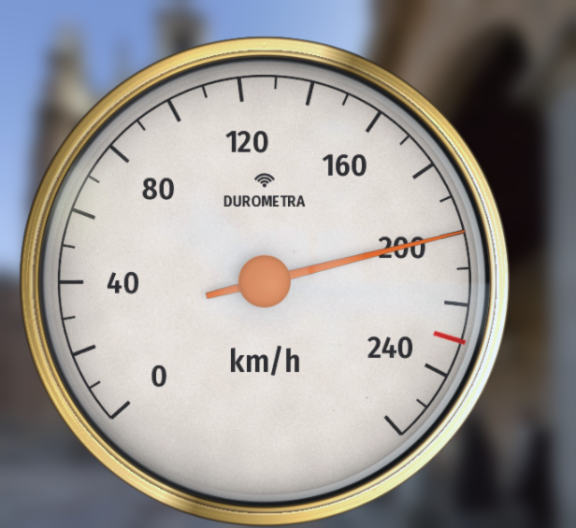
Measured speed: 200 km/h
